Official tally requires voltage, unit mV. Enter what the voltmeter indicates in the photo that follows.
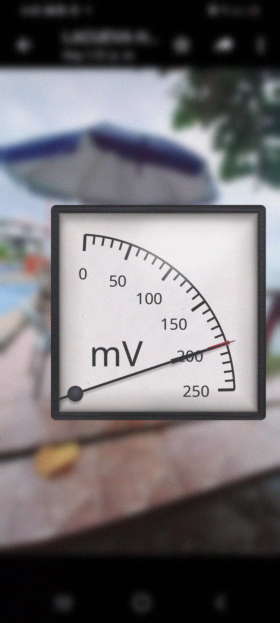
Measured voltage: 200 mV
